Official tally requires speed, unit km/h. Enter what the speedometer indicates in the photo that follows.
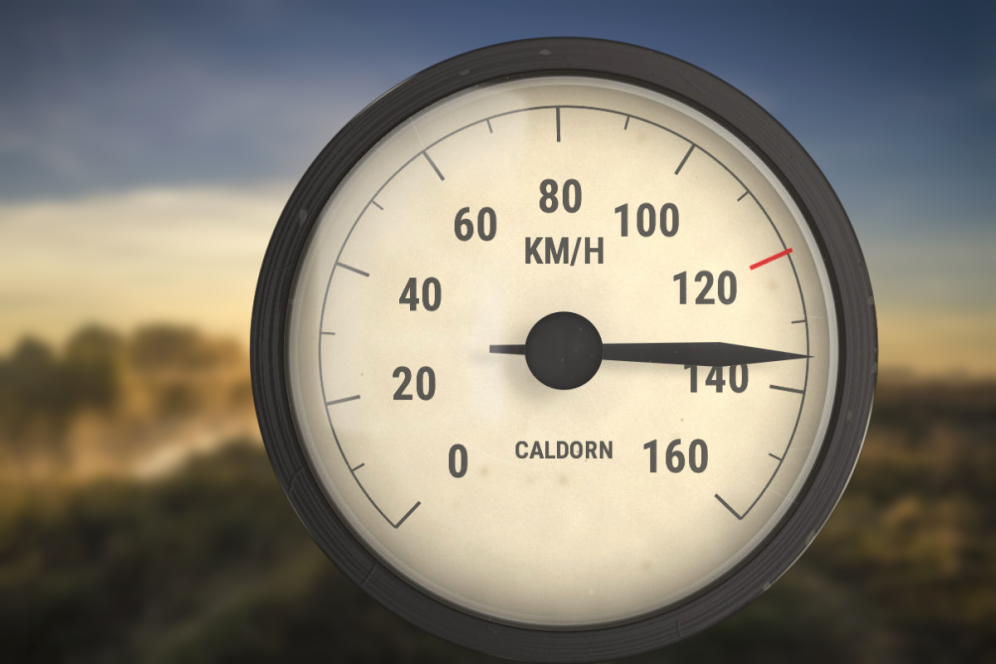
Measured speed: 135 km/h
